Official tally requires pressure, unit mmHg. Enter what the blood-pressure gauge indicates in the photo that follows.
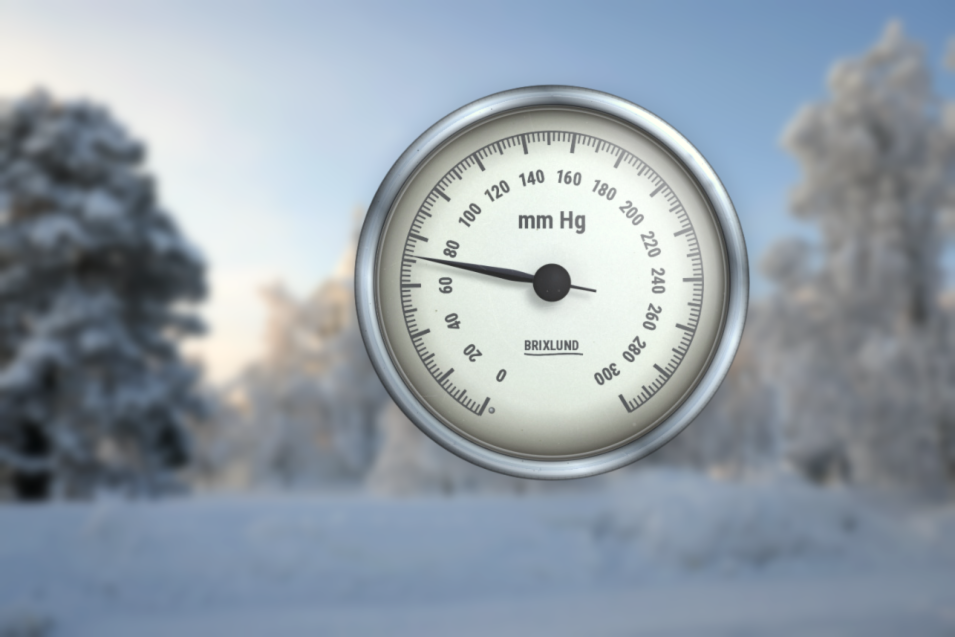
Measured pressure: 72 mmHg
